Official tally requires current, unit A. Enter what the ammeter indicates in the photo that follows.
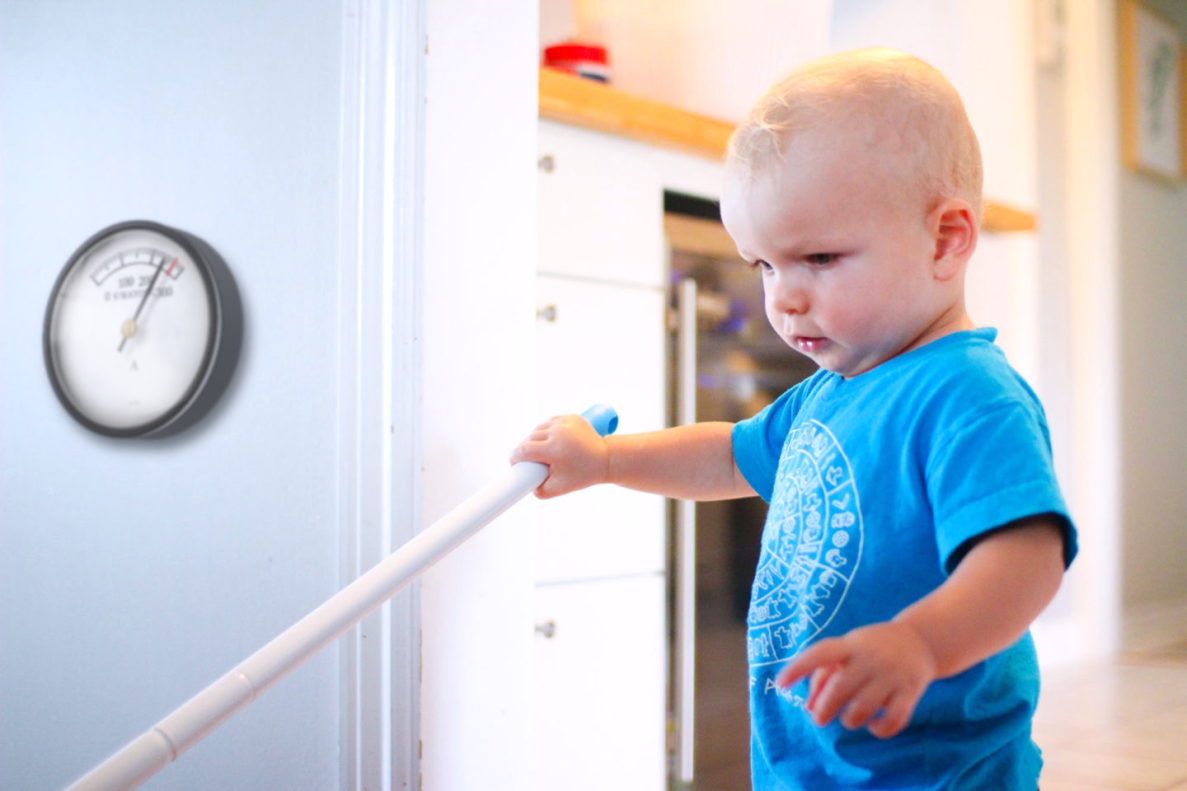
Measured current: 250 A
